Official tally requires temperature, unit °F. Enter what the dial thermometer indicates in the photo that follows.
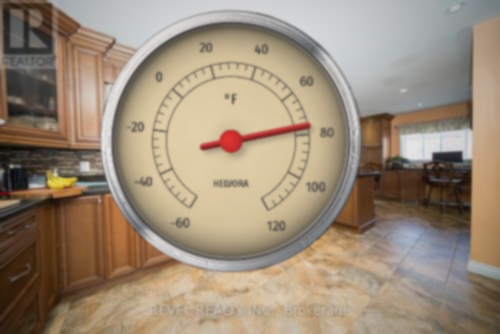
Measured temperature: 76 °F
